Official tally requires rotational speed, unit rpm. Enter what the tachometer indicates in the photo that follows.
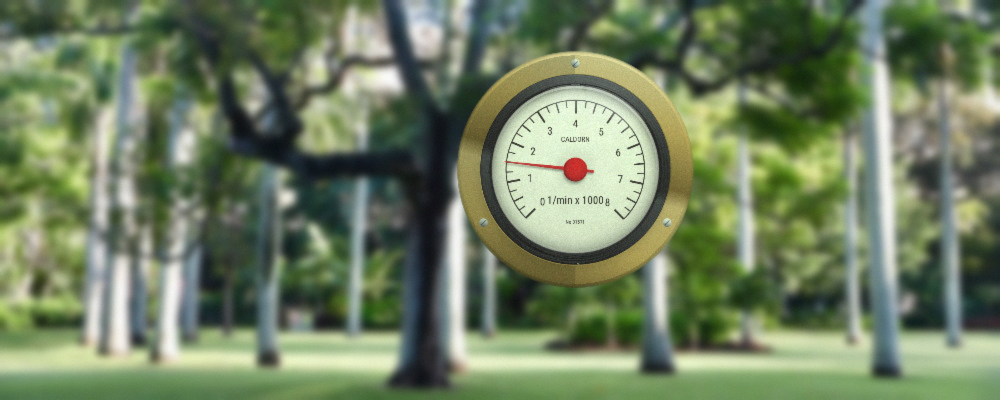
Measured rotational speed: 1500 rpm
